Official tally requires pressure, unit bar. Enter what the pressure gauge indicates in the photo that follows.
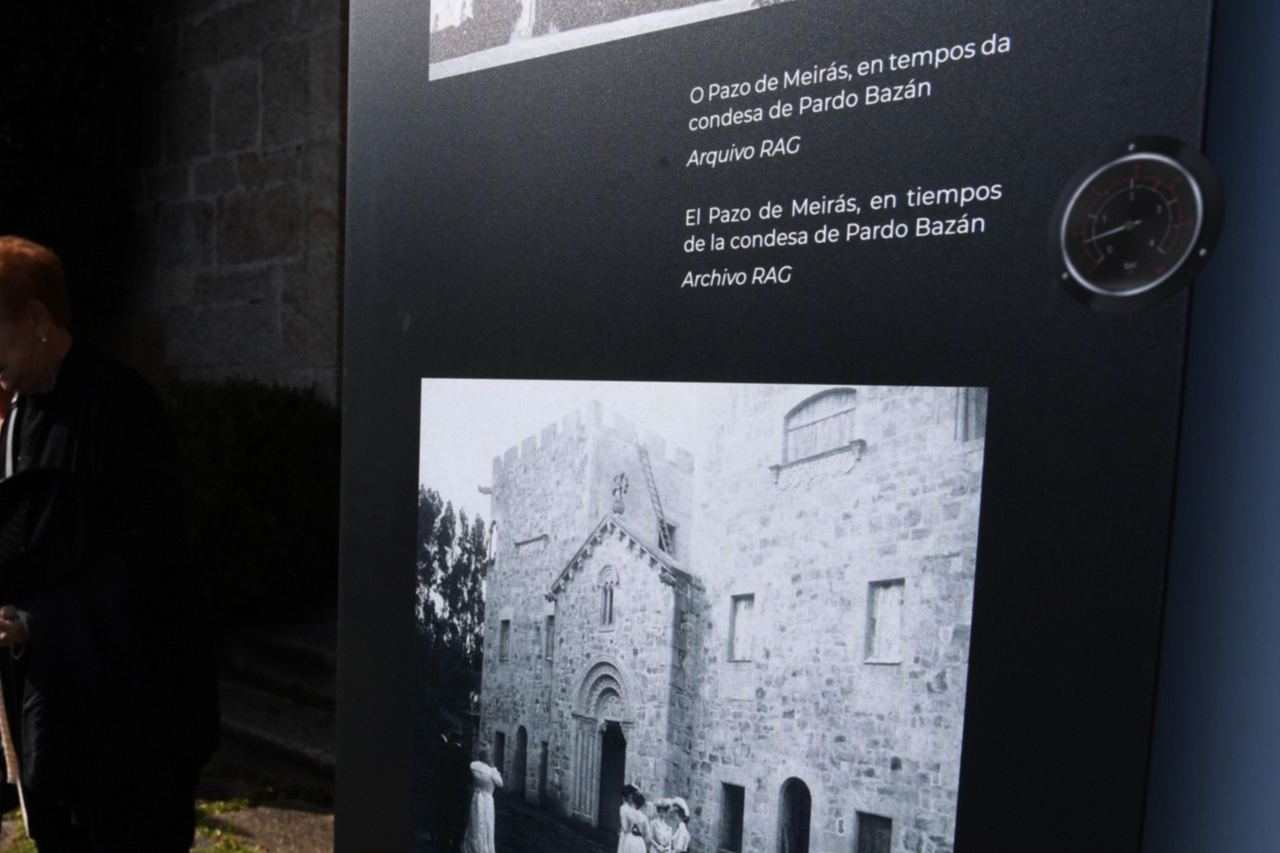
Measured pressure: 0.5 bar
